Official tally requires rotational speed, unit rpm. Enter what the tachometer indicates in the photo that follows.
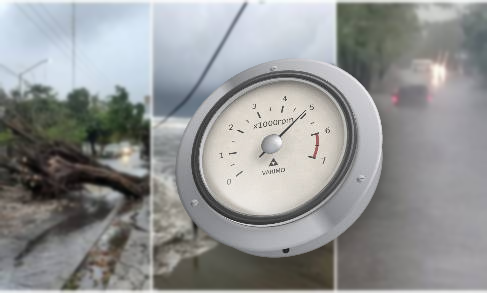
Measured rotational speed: 5000 rpm
